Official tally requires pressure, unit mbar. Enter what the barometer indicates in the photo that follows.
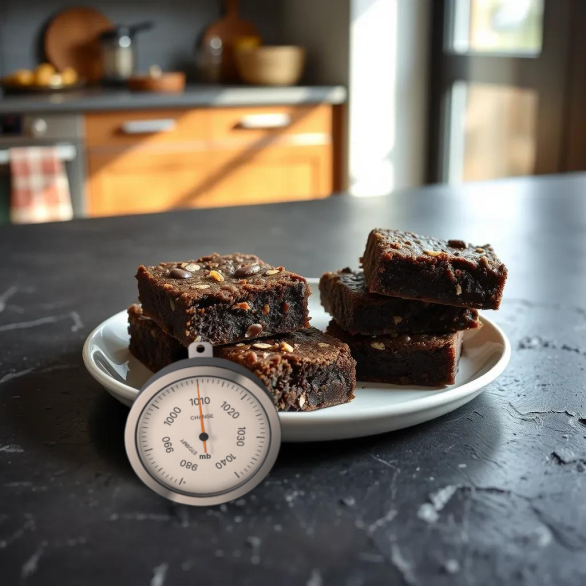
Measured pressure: 1010 mbar
